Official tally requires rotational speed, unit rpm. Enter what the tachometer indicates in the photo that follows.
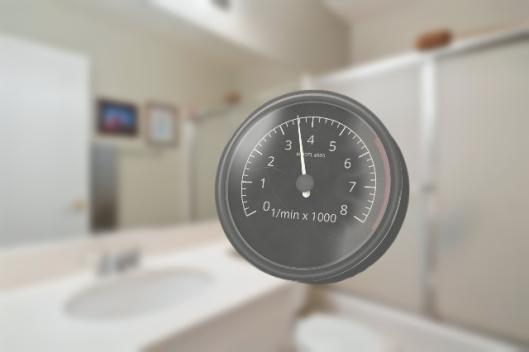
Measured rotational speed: 3600 rpm
